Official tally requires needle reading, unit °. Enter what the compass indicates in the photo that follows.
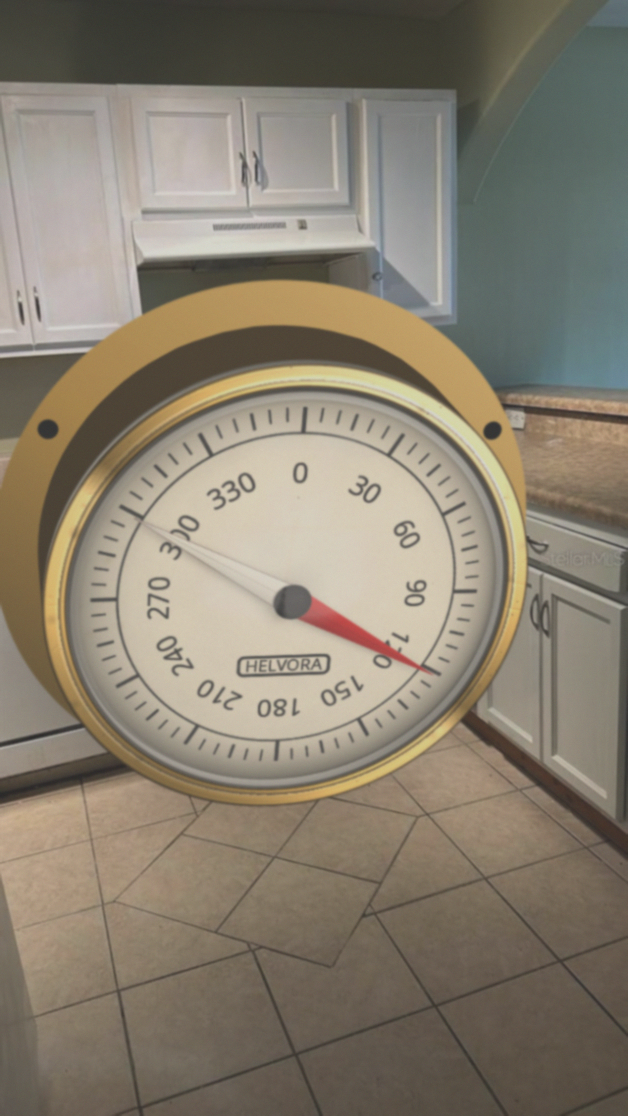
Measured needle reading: 120 °
